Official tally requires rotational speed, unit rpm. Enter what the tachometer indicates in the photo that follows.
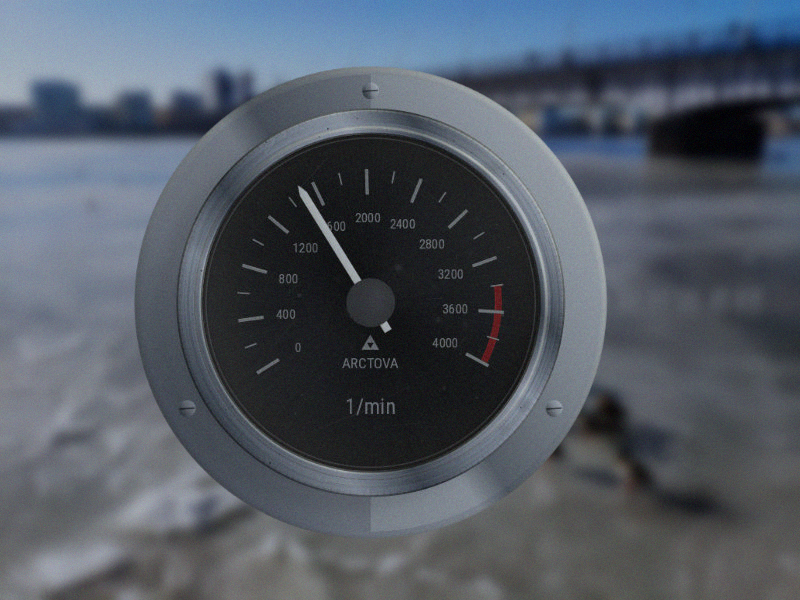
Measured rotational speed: 1500 rpm
